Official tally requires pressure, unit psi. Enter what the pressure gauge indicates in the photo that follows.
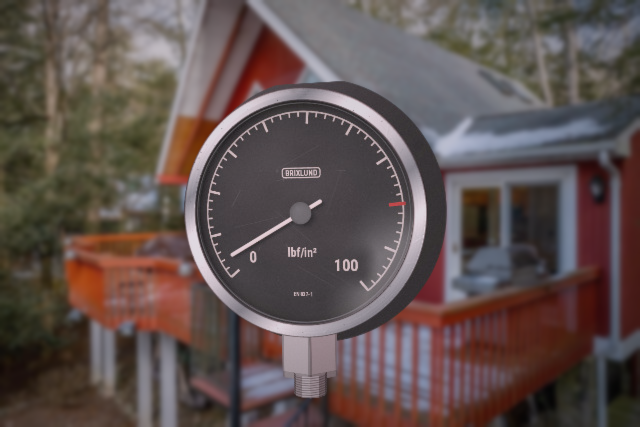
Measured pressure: 4 psi
